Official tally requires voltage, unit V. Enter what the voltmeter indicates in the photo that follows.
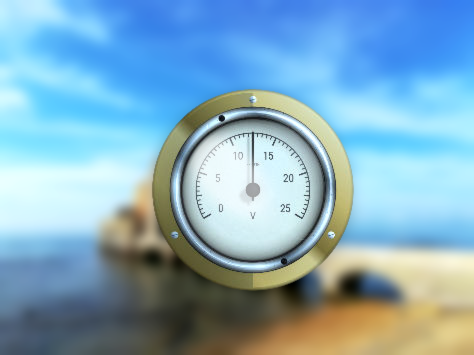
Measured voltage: 12.5 V
